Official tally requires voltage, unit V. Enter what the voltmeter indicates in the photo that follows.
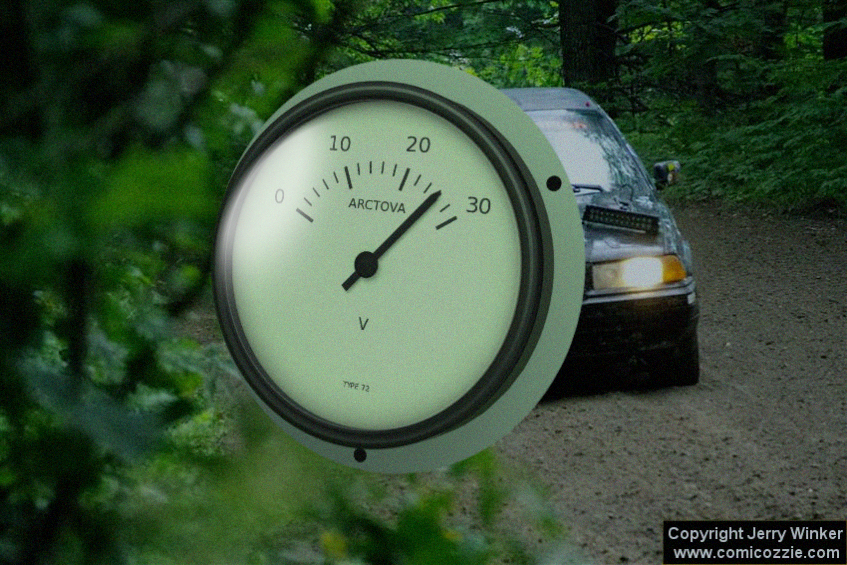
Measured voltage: 26 V
